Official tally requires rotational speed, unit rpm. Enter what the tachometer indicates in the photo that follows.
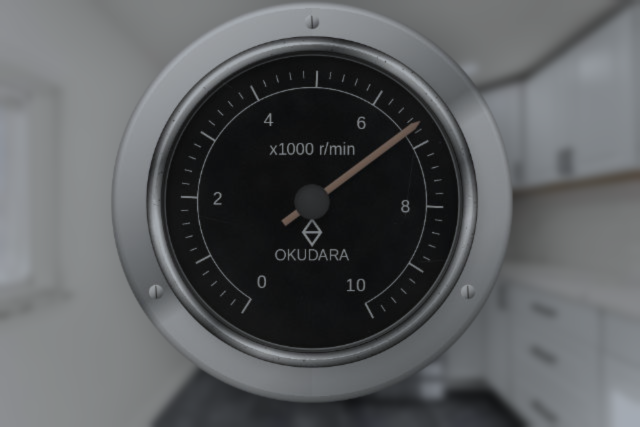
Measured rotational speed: 6700 rpm
